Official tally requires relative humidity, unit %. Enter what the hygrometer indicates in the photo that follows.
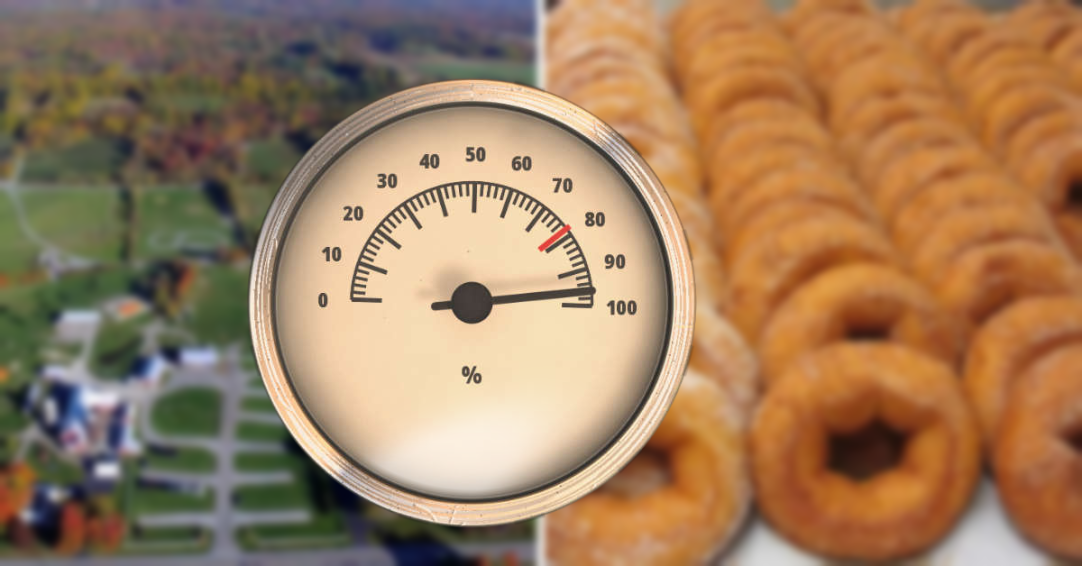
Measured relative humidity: 96 %
